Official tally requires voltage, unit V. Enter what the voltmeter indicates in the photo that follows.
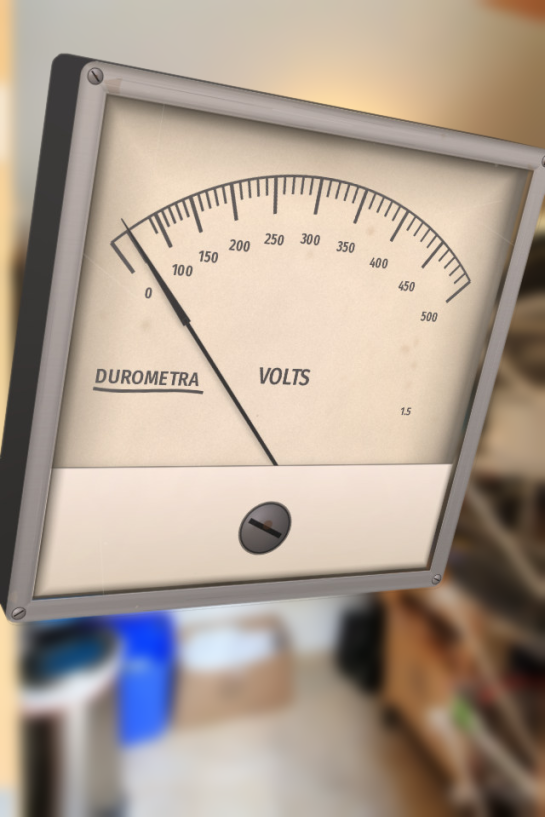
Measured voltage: 50 V
